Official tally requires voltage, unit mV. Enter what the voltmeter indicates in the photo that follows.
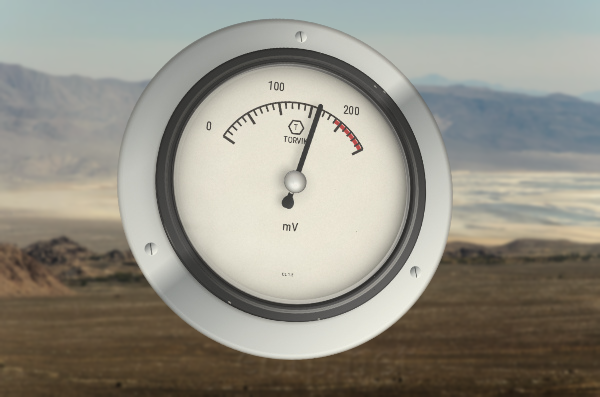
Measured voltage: 160 mV
